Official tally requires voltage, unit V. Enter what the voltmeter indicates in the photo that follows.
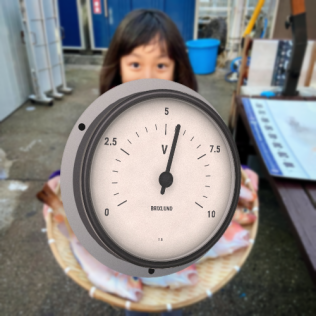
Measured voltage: 5.5 V
